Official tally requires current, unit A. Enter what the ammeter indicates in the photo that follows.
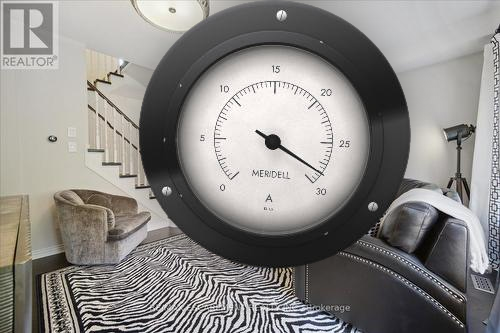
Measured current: 28.5 A
